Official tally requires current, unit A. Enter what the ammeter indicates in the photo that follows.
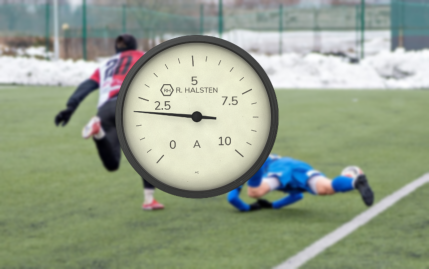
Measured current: 2 A
